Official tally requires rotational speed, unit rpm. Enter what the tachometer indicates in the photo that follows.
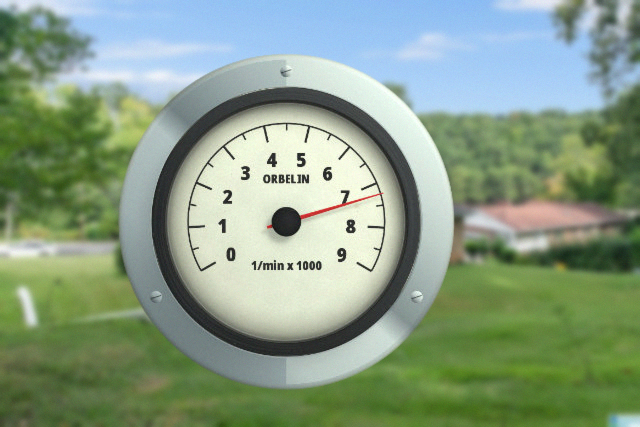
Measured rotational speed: 7250 rpm
